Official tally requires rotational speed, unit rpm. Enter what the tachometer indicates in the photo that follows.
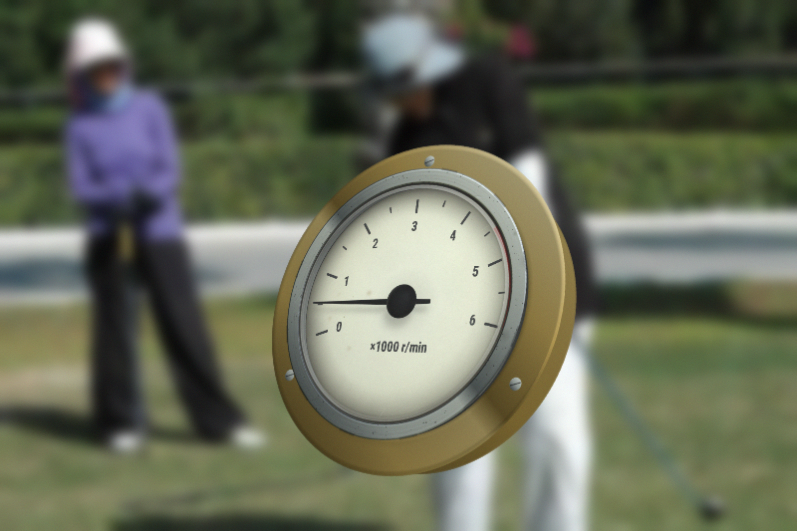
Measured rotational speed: 500 rpm
